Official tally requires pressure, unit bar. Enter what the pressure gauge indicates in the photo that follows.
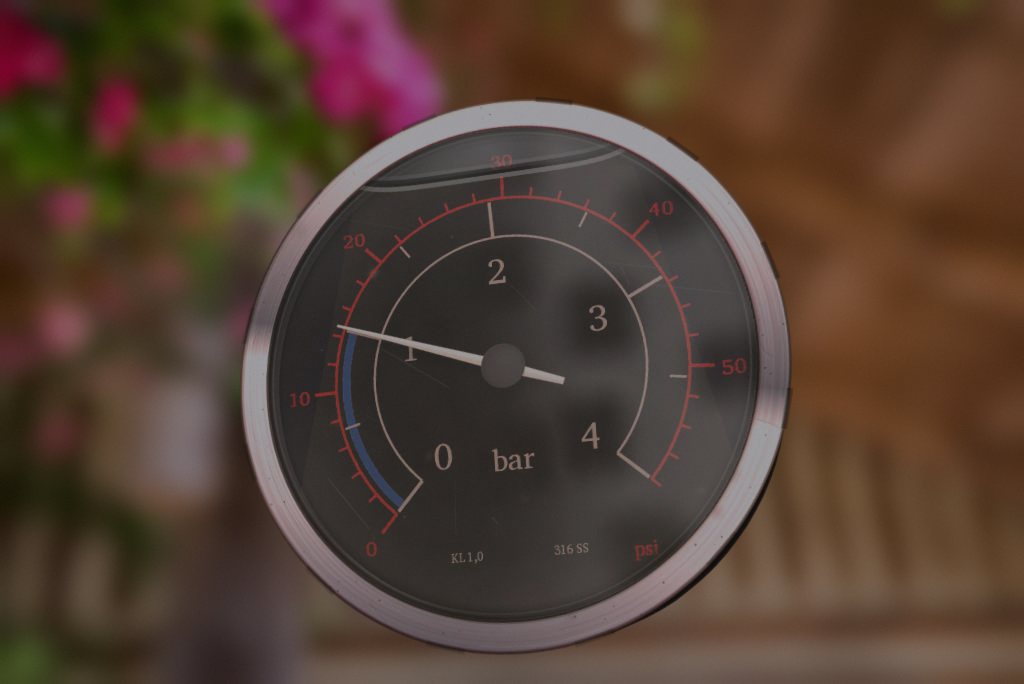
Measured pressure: 1 bar
